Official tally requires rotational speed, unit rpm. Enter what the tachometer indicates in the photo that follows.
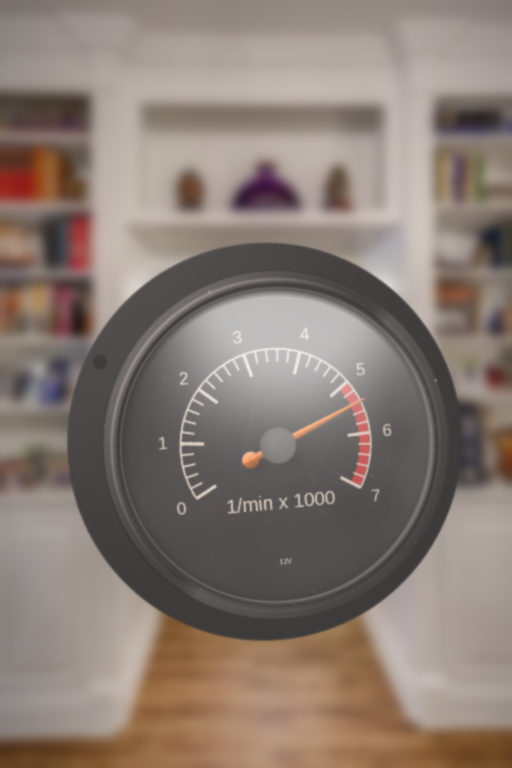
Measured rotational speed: 5400 rpm
